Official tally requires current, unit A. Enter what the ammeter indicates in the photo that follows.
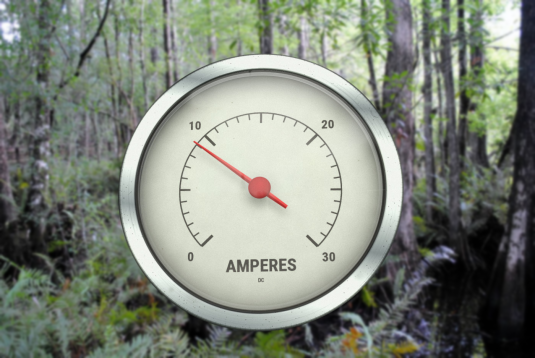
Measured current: 9 A
